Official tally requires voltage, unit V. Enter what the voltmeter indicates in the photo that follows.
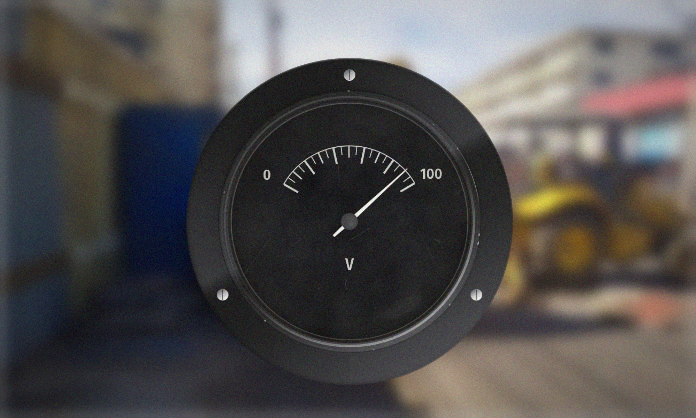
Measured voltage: 90 V
